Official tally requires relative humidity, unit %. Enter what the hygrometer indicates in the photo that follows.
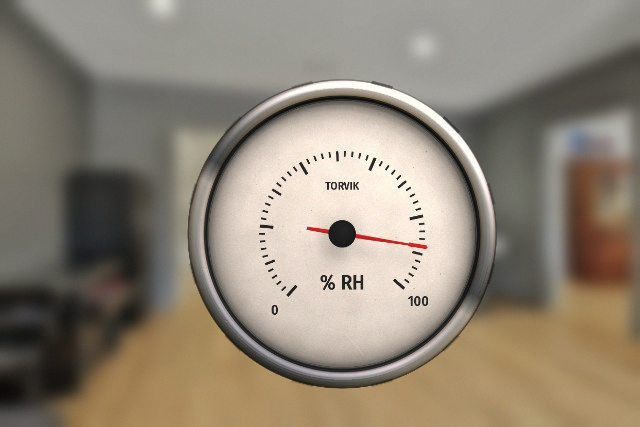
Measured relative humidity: 88 %
